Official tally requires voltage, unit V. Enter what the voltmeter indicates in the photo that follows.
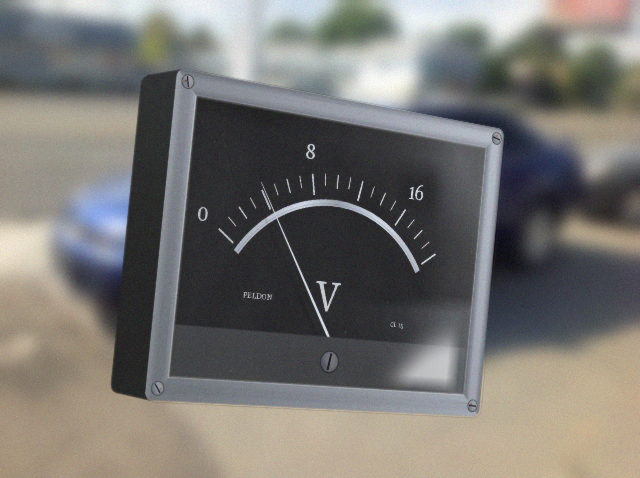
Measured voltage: 4 V
